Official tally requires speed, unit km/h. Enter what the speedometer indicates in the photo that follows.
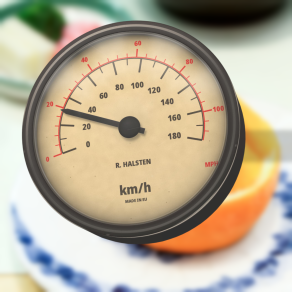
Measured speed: 30 km/h
